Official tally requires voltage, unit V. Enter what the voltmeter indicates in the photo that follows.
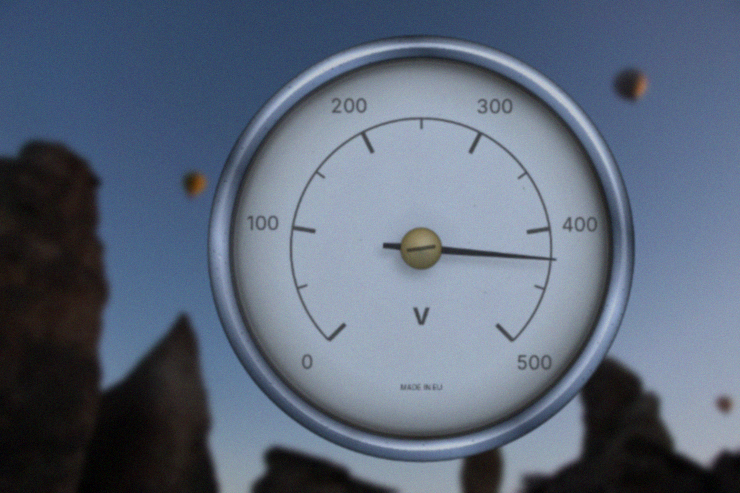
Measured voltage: 425 V
